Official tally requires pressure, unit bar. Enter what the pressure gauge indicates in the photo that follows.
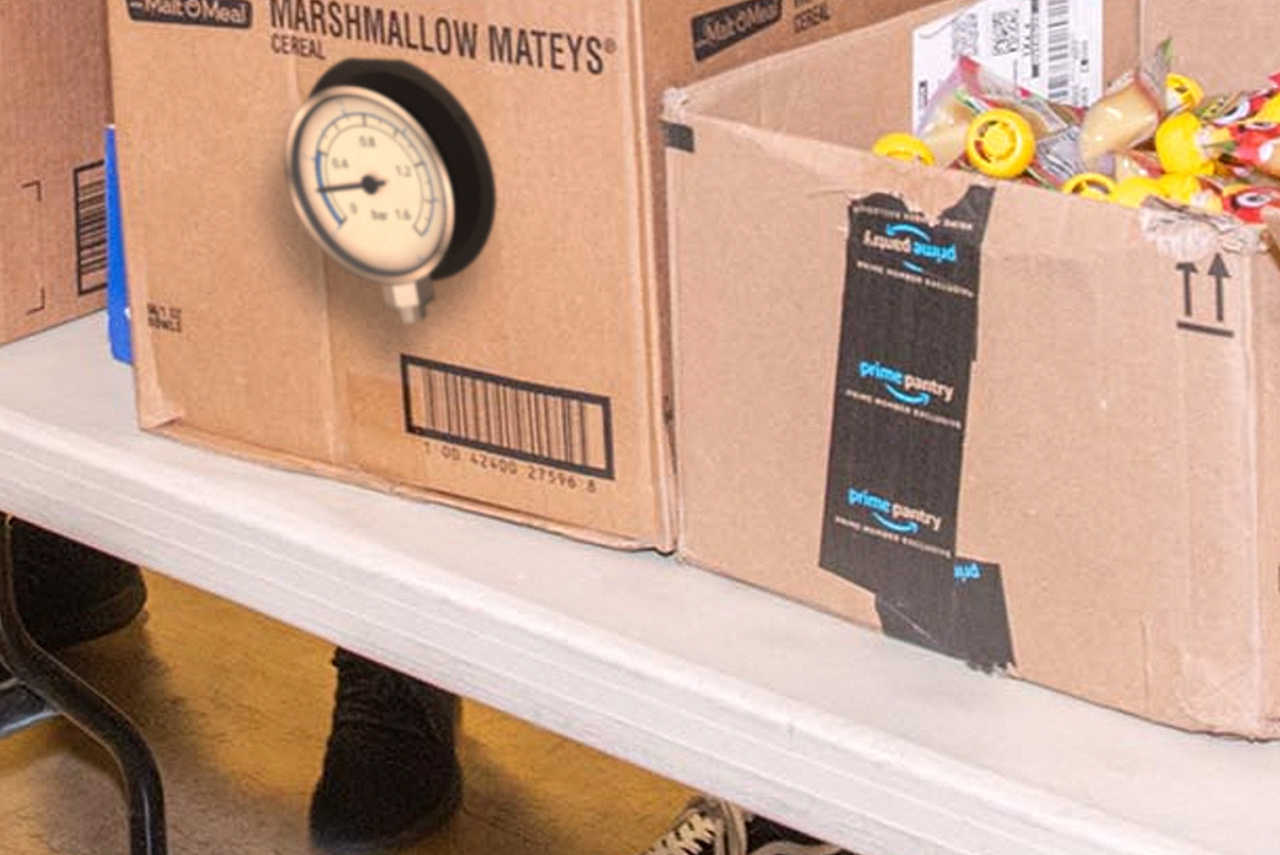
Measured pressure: 0.2 bar
